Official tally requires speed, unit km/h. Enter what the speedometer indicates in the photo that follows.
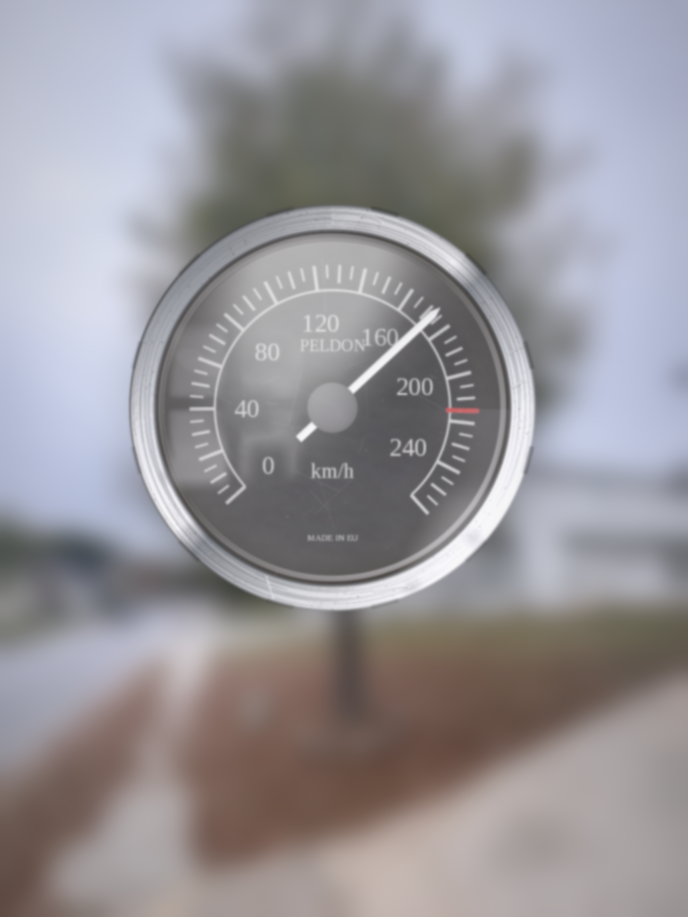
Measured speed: 172.5 km/h
